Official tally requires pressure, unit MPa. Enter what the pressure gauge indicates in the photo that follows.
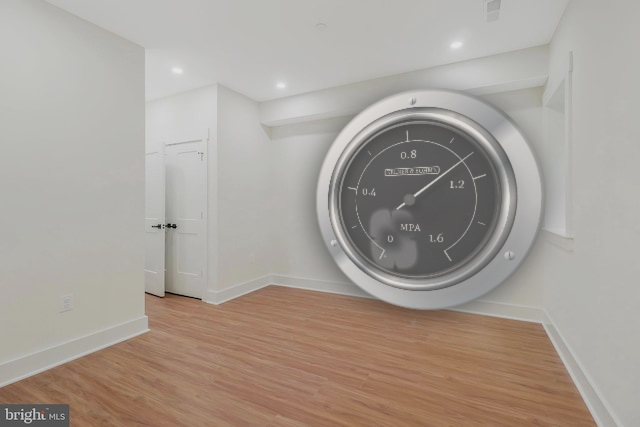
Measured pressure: 1.1 MPa
